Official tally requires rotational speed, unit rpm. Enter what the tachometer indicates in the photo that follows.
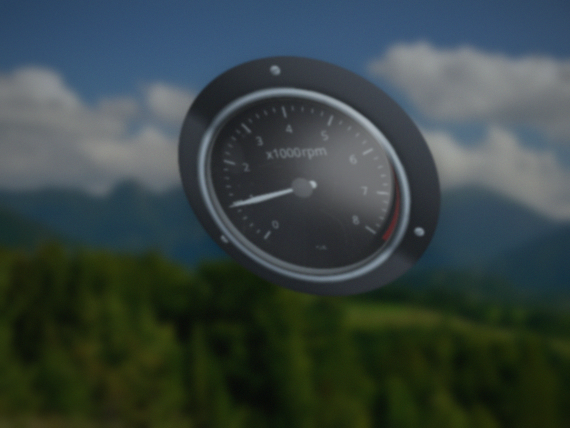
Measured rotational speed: 1000 rpm
